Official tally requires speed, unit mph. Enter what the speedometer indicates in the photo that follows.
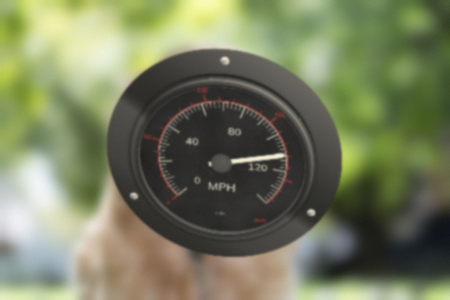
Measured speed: 110 mph
